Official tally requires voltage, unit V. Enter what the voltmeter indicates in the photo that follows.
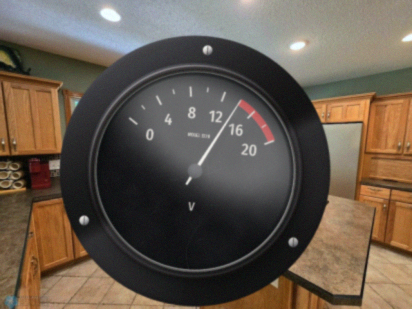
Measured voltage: 14 V
